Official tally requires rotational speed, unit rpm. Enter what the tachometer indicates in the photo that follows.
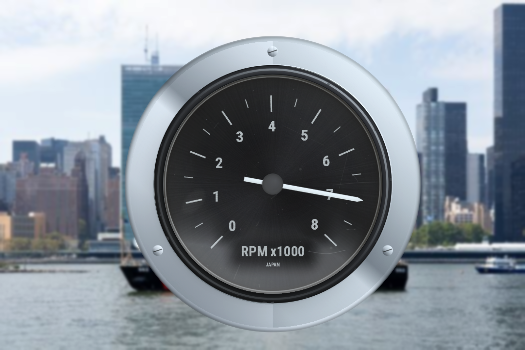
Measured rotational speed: 7000 rpm
